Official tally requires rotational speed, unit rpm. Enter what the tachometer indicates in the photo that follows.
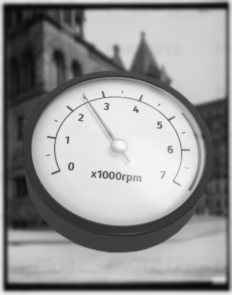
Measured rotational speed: 2500 rpm
